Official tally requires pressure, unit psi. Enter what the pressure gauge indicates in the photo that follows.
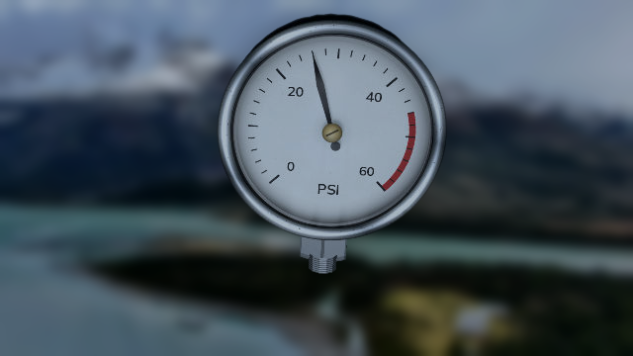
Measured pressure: 26 psi
